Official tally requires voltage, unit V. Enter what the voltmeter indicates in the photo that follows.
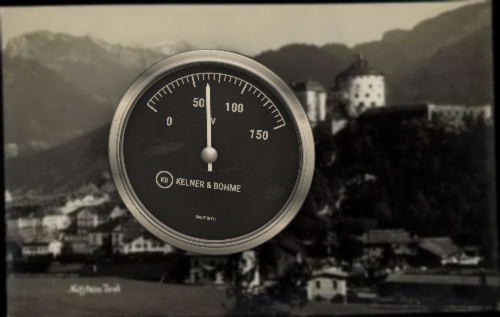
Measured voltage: 65 V
